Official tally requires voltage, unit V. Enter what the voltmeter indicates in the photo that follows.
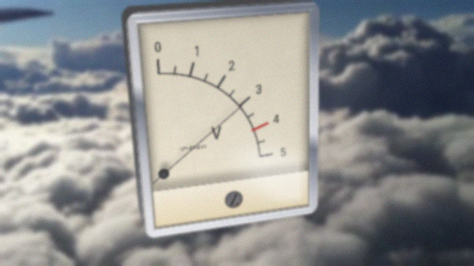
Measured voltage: 3 V
